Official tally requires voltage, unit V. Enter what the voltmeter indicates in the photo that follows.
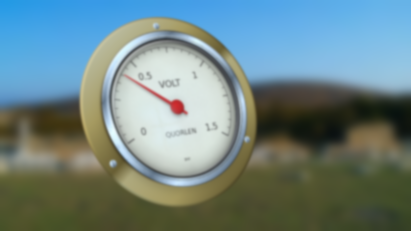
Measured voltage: 0.4 V
